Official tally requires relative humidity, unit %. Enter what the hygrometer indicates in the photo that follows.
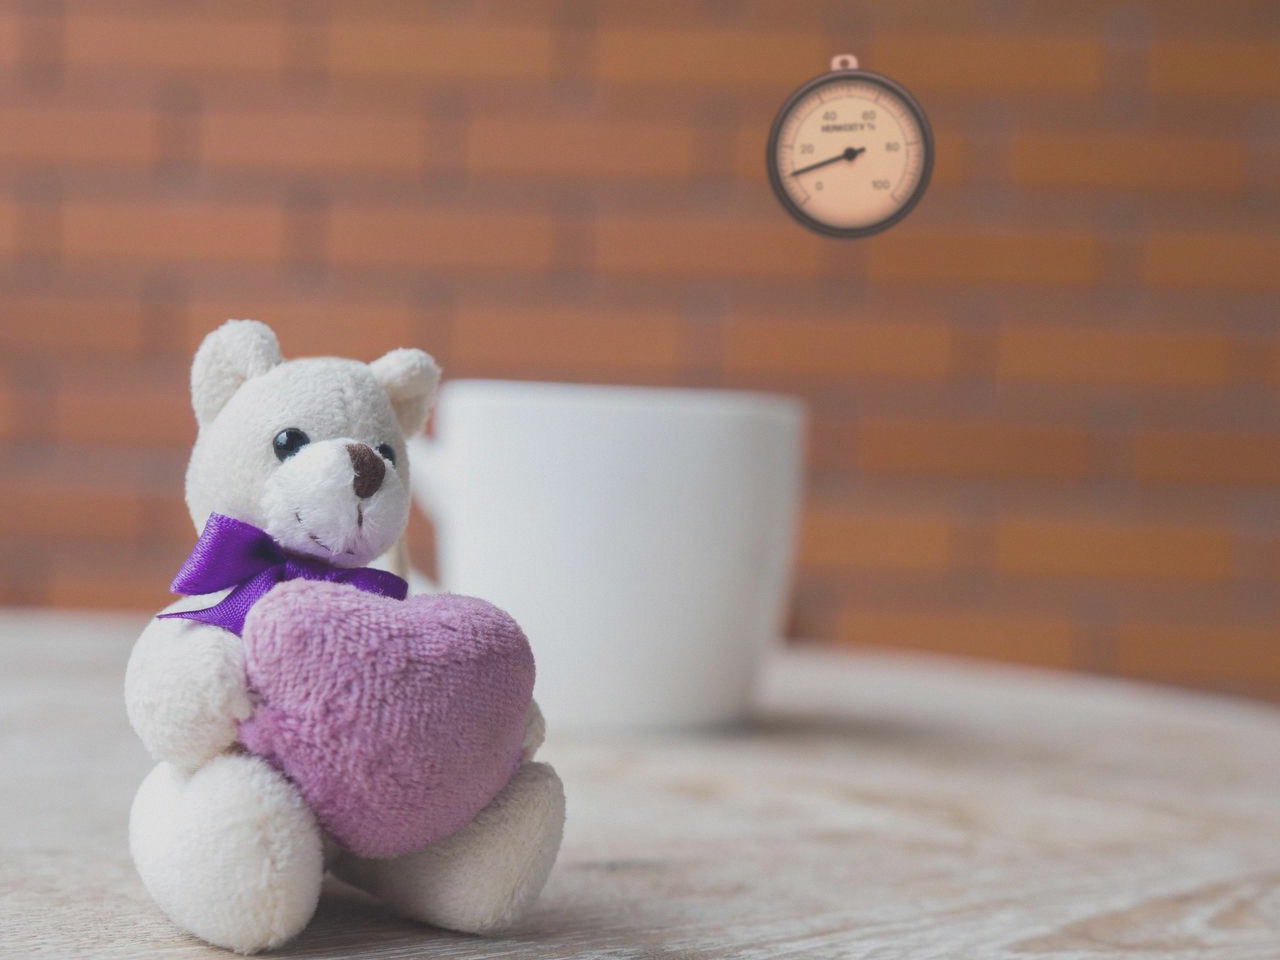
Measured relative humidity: 10 %
